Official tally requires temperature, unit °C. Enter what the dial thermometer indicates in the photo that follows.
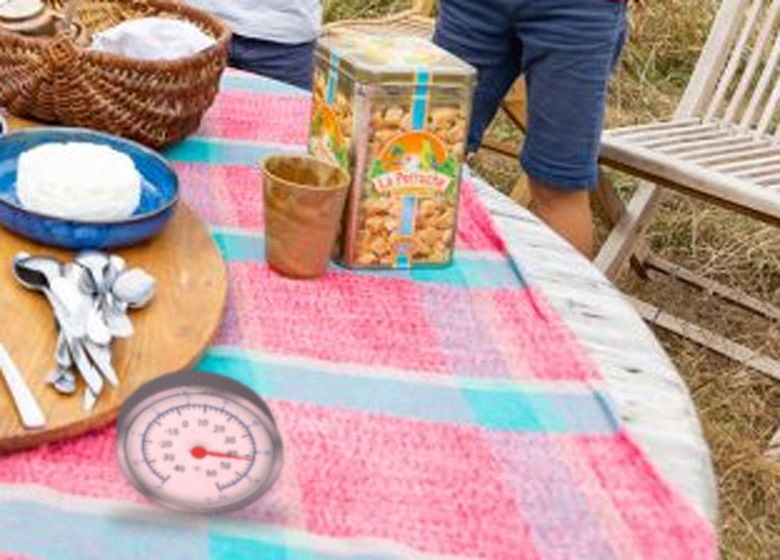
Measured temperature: 40 °C
